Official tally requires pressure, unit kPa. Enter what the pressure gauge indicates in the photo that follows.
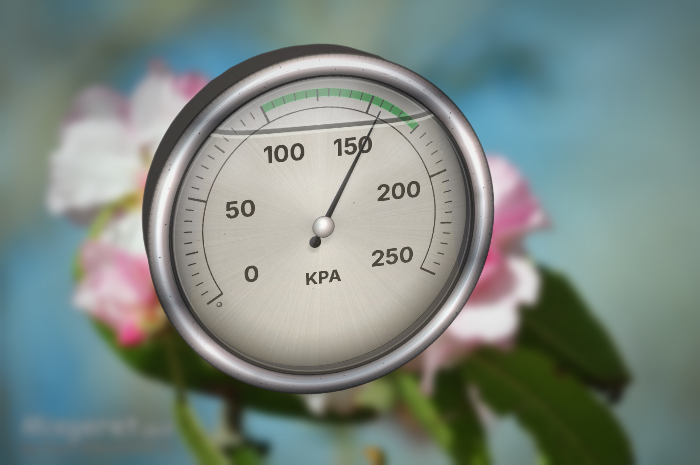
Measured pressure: 155 kPa
